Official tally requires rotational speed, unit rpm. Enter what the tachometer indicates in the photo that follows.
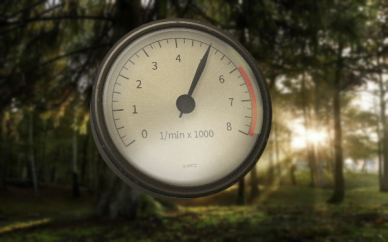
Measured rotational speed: 5000 rpm
